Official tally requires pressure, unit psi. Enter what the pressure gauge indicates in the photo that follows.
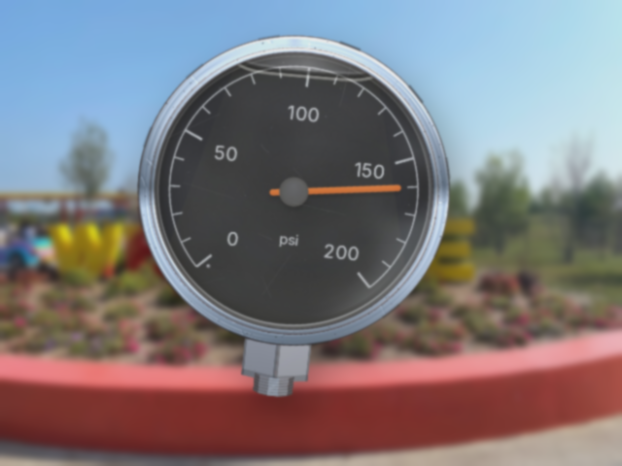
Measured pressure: 160 psi
